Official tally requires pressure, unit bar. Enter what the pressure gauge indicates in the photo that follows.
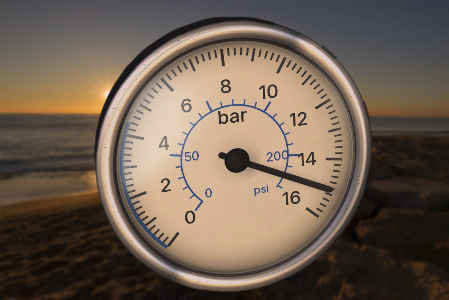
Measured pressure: 15 bar
